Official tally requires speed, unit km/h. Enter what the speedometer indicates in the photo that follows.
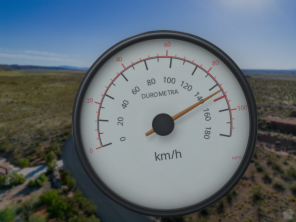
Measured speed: 145 km/h
